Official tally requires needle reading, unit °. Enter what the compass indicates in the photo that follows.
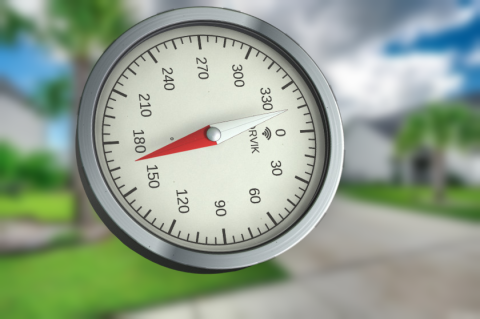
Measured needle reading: 165 °
